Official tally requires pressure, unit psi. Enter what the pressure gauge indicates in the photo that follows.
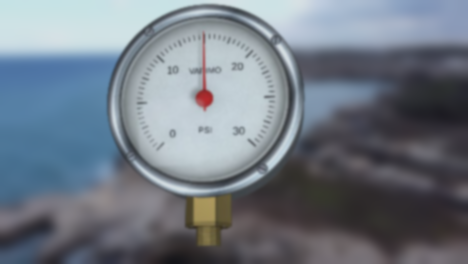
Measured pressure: 15 psi
